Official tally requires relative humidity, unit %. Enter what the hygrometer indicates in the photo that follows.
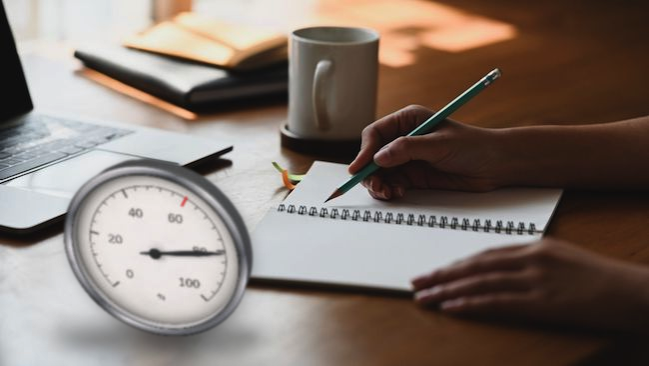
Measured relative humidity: 80 %
